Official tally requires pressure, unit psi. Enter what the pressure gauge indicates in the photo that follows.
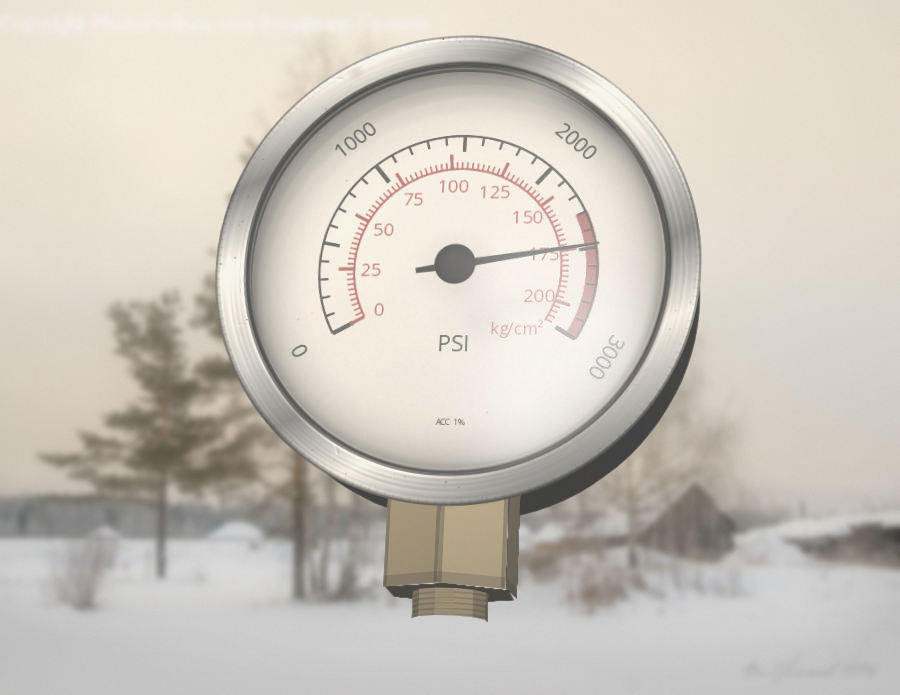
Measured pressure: 2500 psi
